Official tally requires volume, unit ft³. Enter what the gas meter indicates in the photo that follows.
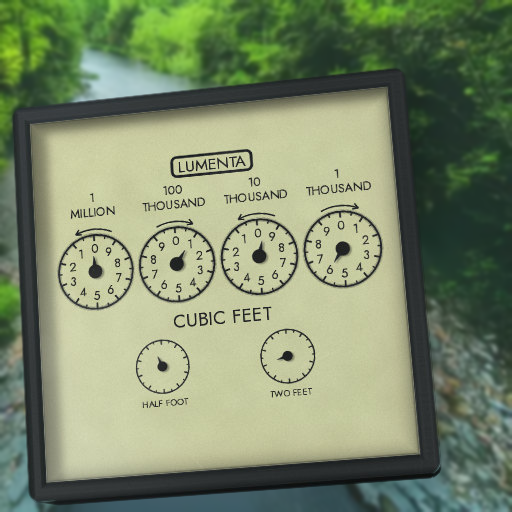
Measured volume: 9600 ft³
